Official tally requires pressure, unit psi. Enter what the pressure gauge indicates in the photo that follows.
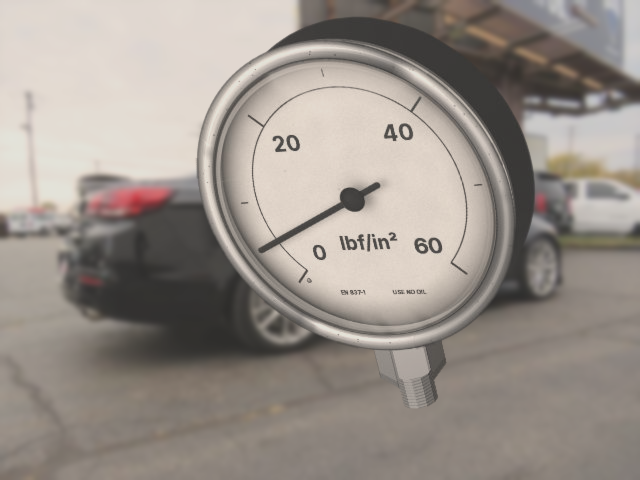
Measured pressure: 5 psi
